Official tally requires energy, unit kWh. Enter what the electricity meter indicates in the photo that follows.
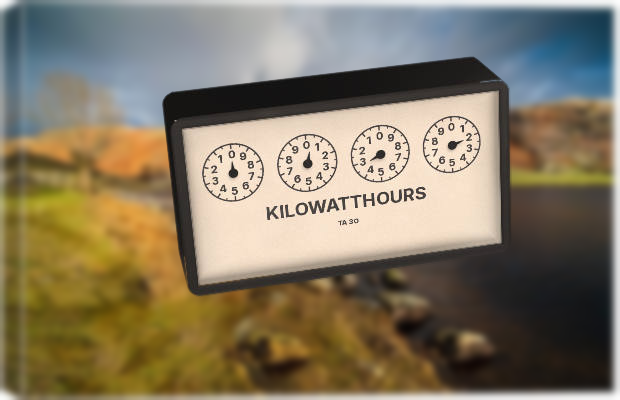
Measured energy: 32 kWh
